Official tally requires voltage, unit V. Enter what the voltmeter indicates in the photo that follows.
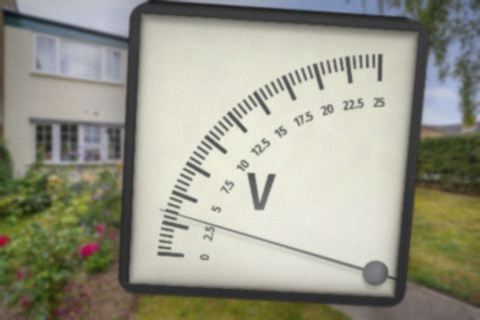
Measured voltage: 3.5 V
